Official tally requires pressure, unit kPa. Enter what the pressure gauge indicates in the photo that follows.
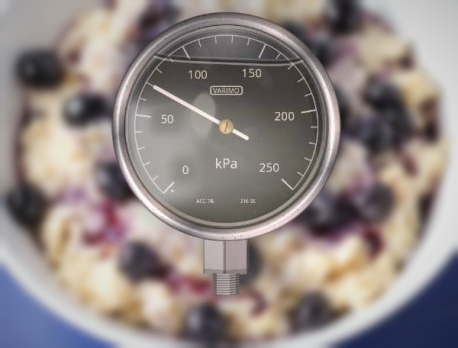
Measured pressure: 70 kPa
